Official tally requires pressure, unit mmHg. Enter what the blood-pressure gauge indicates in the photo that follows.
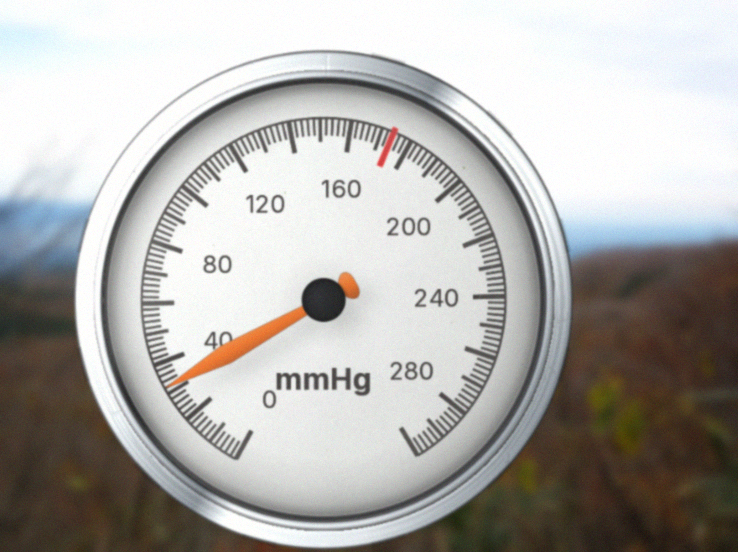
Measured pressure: 32 mmHg
